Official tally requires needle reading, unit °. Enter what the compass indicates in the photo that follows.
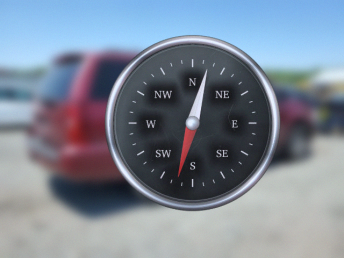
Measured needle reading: 195 °
